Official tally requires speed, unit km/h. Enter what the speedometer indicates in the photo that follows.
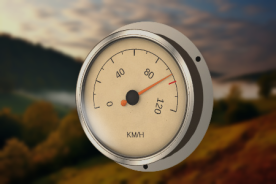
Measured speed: 95 km/h
